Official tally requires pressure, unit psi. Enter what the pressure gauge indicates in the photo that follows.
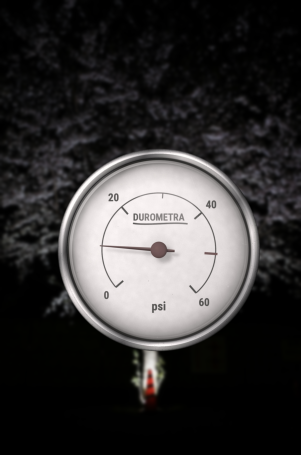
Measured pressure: 10 psi
